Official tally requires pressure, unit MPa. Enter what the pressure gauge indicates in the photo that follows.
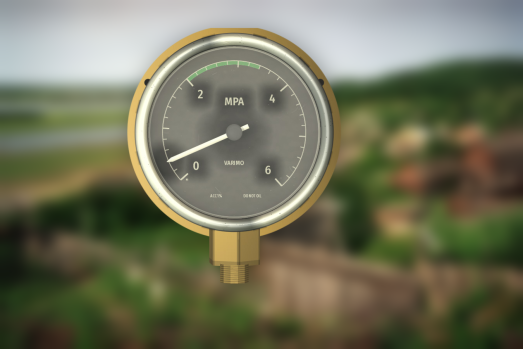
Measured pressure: 0.4 MPa
